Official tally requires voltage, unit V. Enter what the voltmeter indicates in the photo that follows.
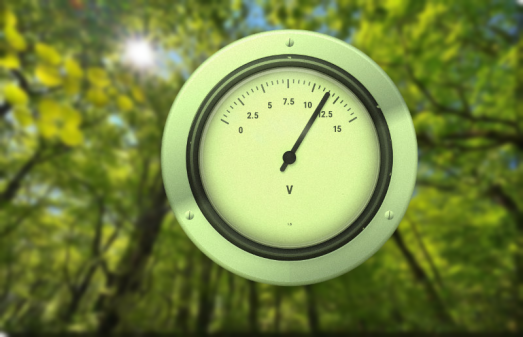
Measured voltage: 11.5 V
